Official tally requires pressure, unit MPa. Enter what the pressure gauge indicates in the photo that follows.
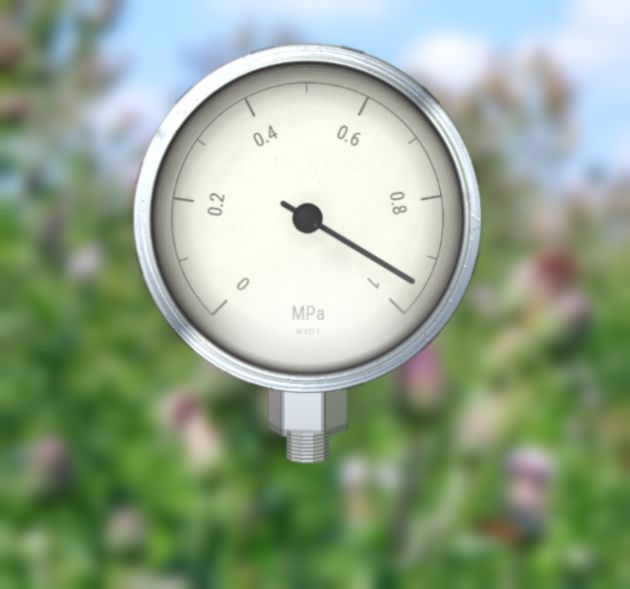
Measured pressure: 0.95 MPa
